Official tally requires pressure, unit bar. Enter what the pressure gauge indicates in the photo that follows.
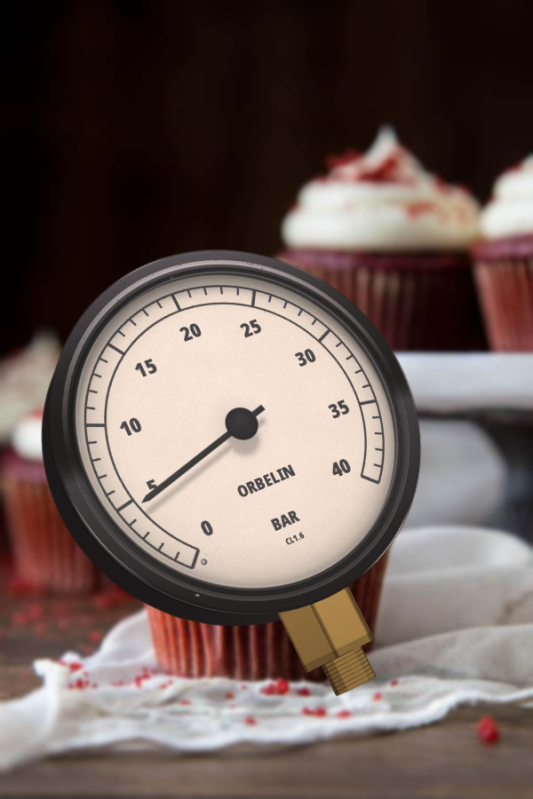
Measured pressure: 4.5 bar
